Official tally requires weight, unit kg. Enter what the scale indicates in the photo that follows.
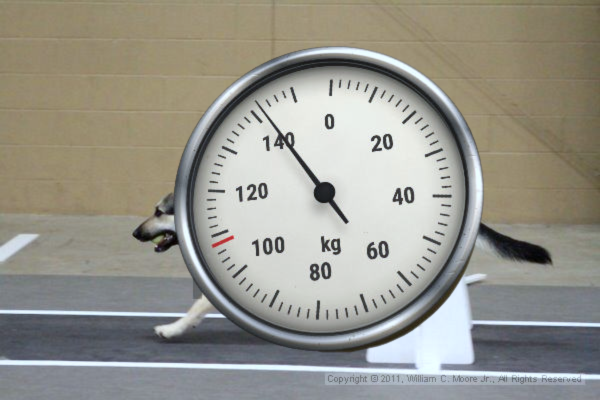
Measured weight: 142 kg
